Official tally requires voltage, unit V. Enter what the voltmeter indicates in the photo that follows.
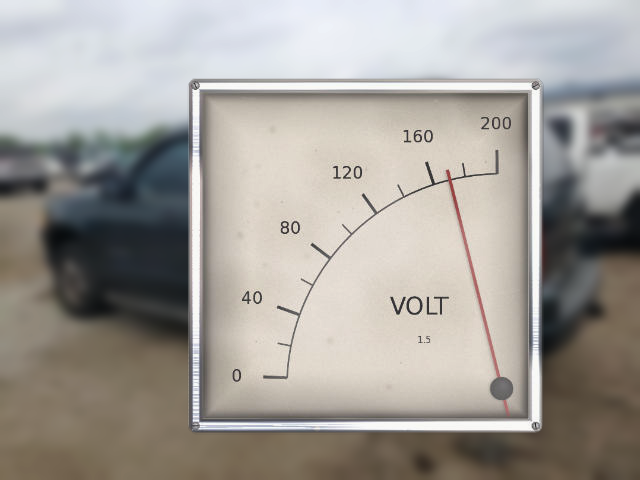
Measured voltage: 170 V
